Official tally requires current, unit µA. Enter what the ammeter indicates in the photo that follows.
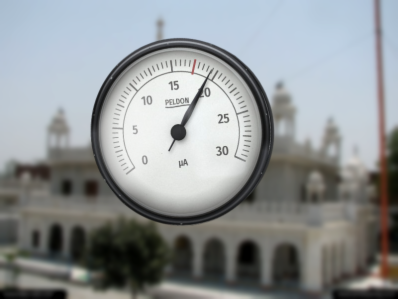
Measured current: 19.5 µA
